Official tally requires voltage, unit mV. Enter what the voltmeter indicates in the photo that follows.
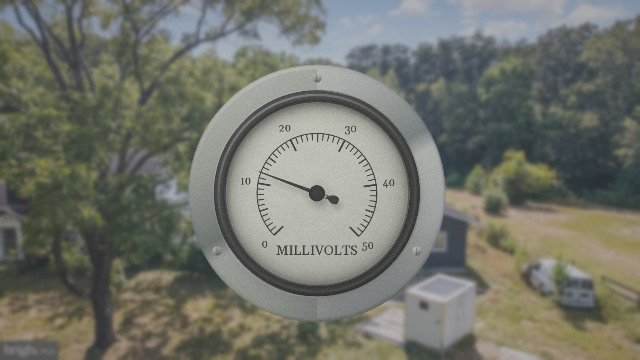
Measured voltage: 12 mV
